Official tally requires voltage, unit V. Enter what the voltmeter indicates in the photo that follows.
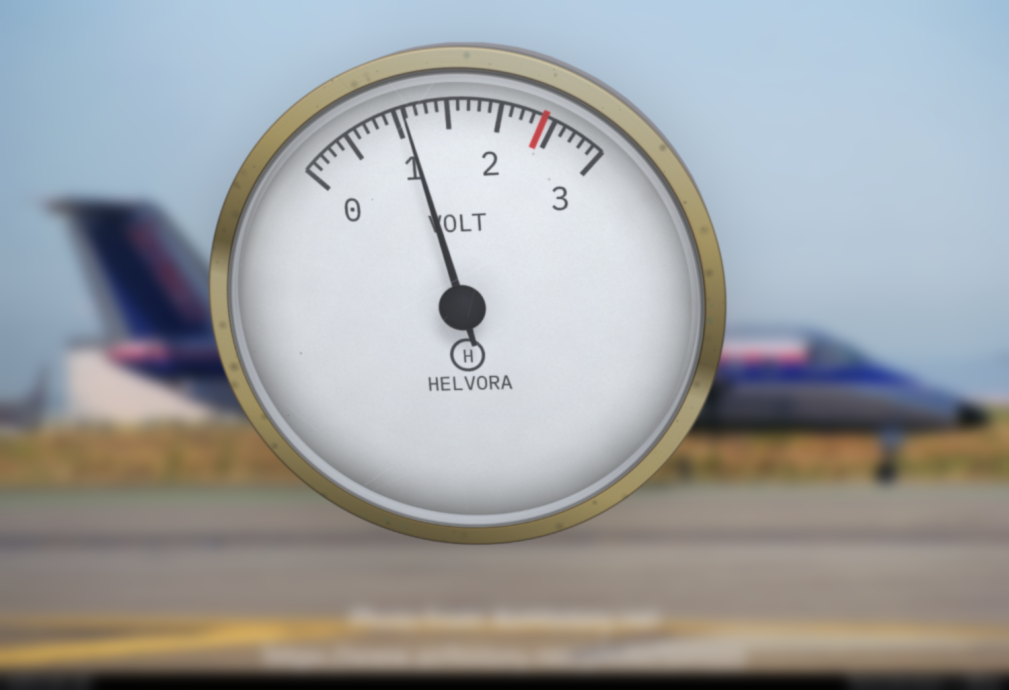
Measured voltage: 1.1 V
